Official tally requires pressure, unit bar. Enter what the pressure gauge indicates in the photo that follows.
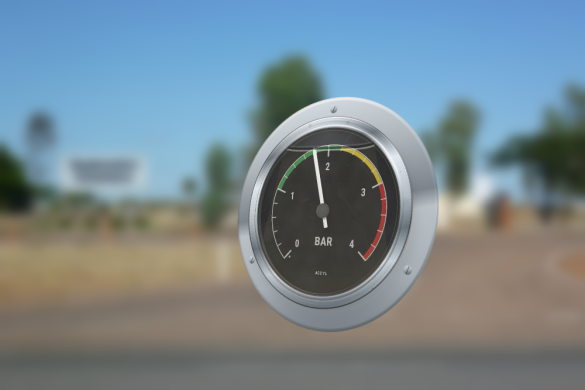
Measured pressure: 1.8 bar
